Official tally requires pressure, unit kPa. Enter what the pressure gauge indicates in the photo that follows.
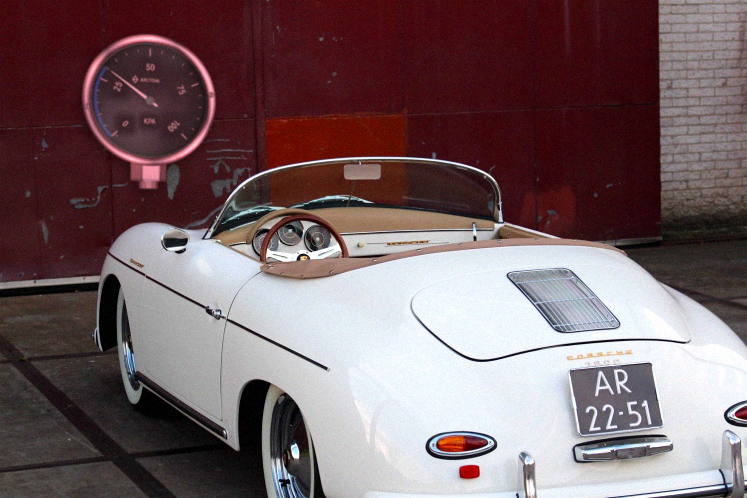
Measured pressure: 30 kPa
